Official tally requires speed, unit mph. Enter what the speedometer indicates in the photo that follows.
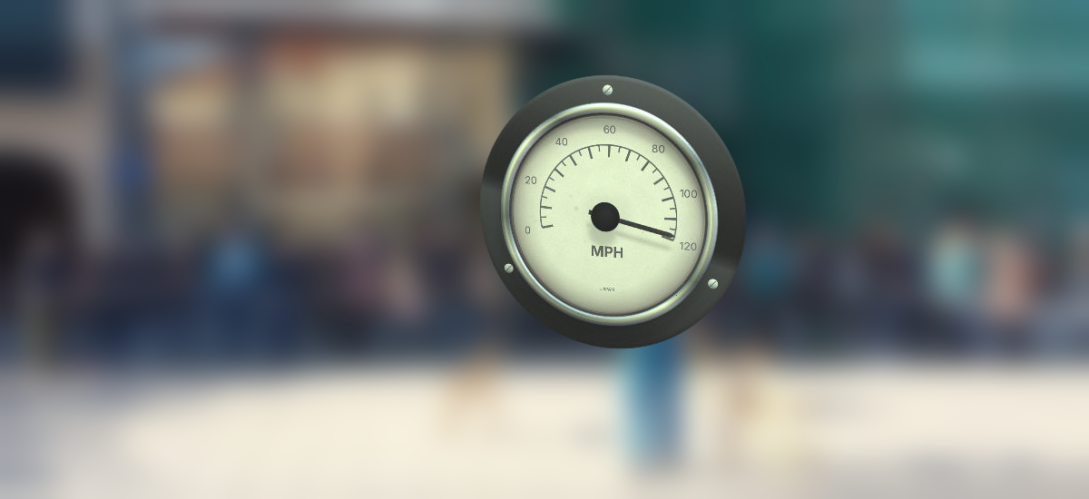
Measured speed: 117.5 mph
